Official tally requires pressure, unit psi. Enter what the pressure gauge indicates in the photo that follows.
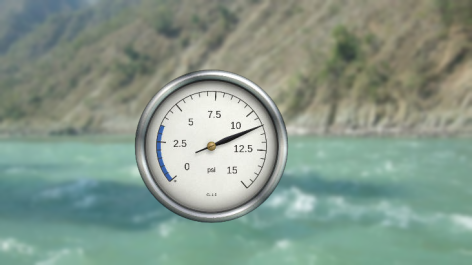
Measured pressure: 11 psi
